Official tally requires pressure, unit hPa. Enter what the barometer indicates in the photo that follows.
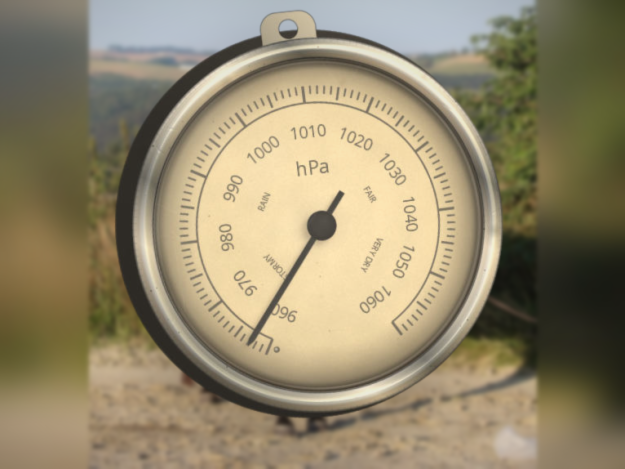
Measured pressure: 963 hPa
